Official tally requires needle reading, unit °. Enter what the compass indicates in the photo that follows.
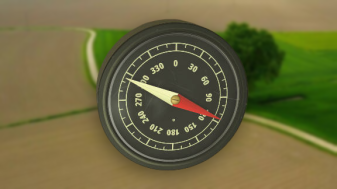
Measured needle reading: 115 °
